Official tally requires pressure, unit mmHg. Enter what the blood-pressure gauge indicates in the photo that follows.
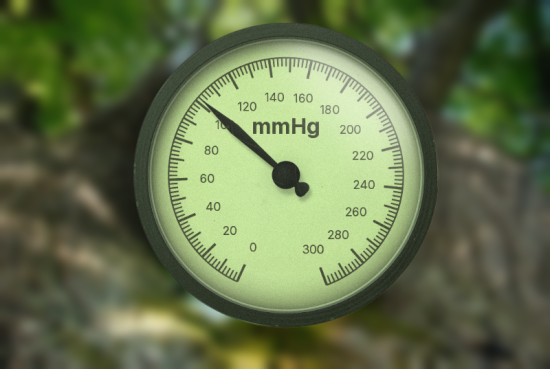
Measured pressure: 102 mmHg
